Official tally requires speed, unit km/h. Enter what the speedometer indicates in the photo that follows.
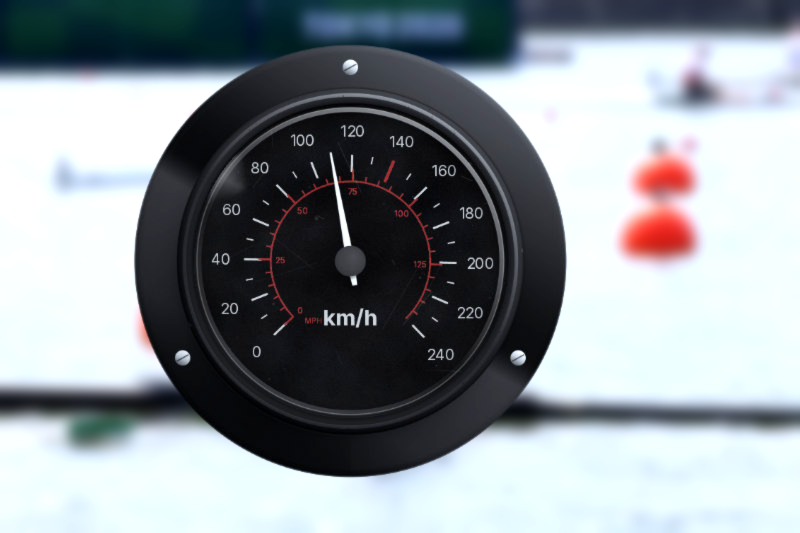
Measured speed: 110 km/h
